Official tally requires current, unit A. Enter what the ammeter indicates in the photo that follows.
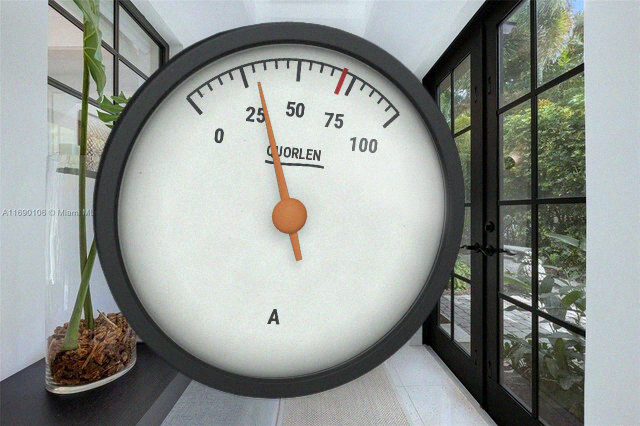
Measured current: 30 A
